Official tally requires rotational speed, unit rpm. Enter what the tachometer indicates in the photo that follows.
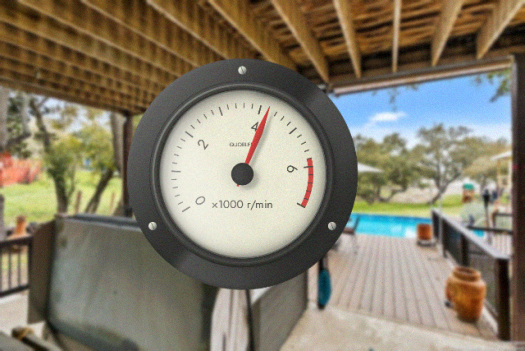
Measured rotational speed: 4200 rpm
